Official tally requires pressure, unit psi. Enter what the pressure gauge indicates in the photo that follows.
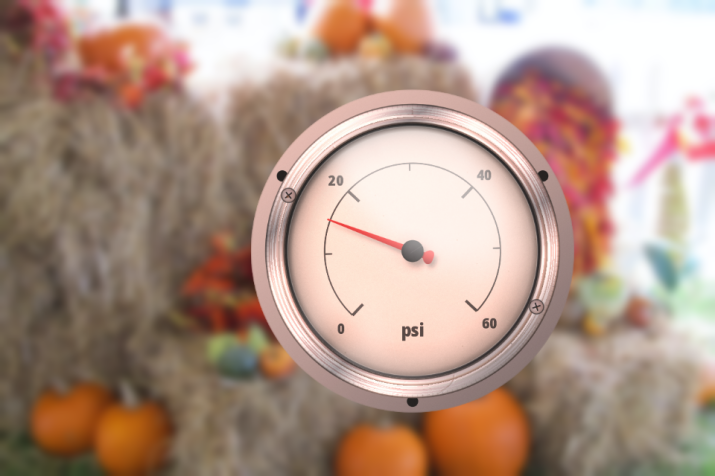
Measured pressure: 15 psi
